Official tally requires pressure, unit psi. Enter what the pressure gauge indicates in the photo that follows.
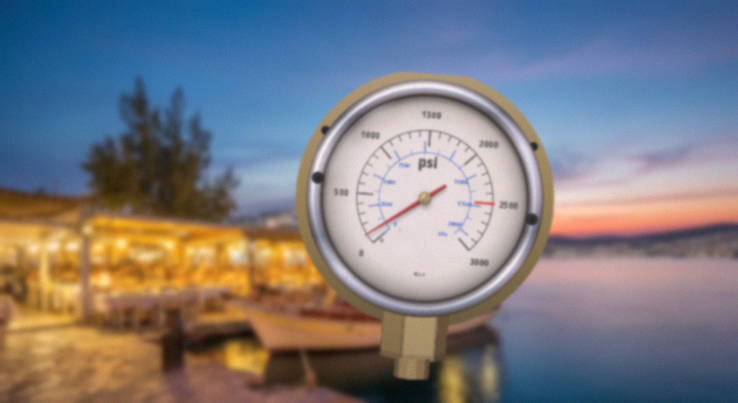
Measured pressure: 100 psi
